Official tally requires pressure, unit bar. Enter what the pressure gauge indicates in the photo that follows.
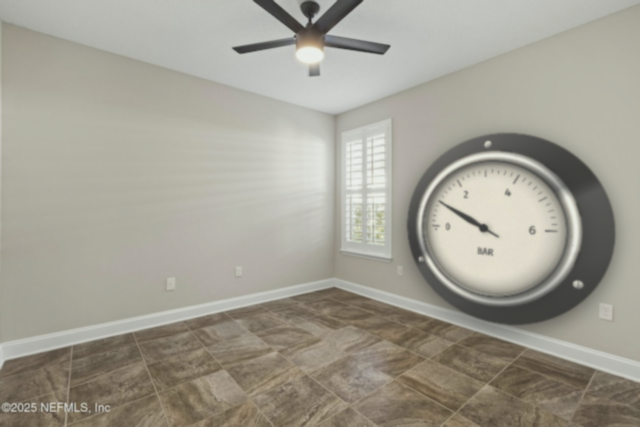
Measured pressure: 1 bar
